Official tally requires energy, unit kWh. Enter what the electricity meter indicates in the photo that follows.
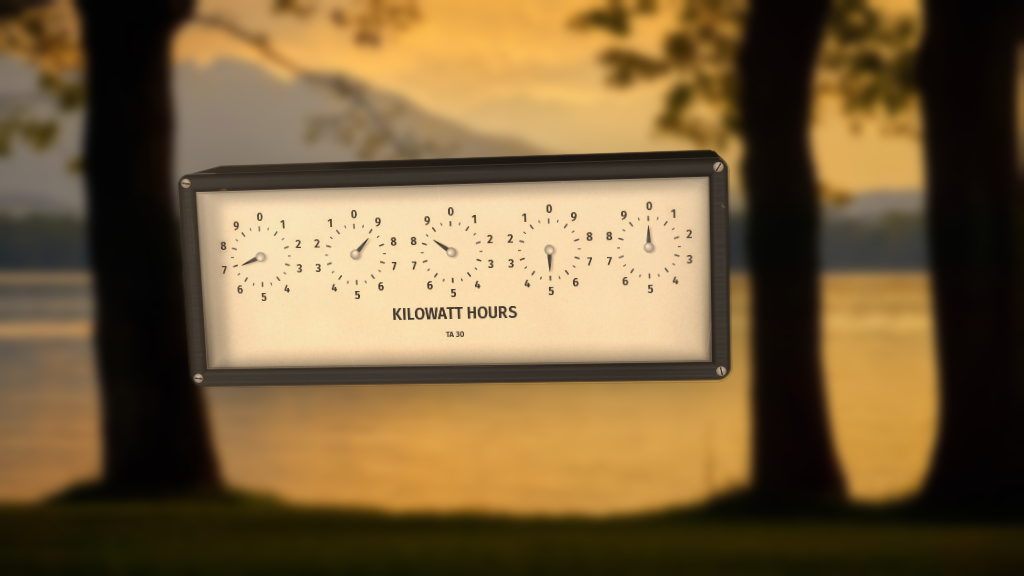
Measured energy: 68850 kWh
